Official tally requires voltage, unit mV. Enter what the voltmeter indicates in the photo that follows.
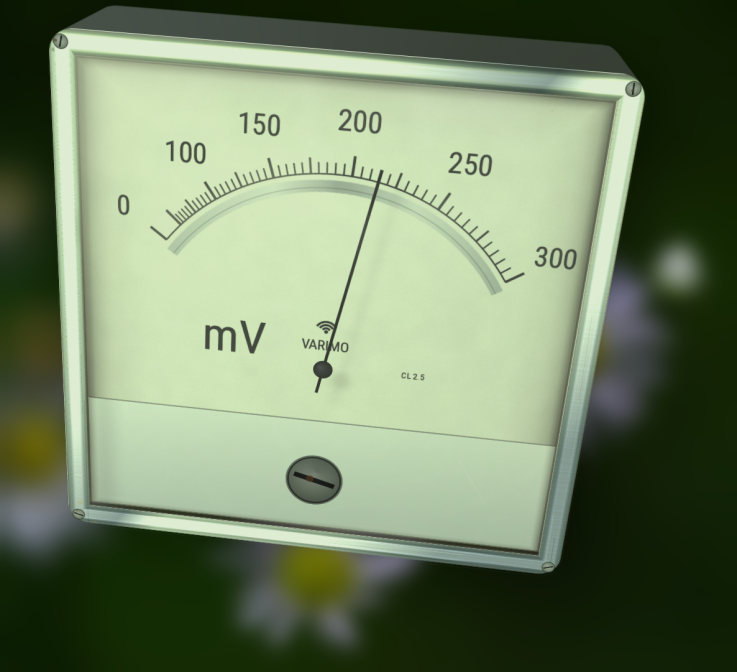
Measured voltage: 215 mV
